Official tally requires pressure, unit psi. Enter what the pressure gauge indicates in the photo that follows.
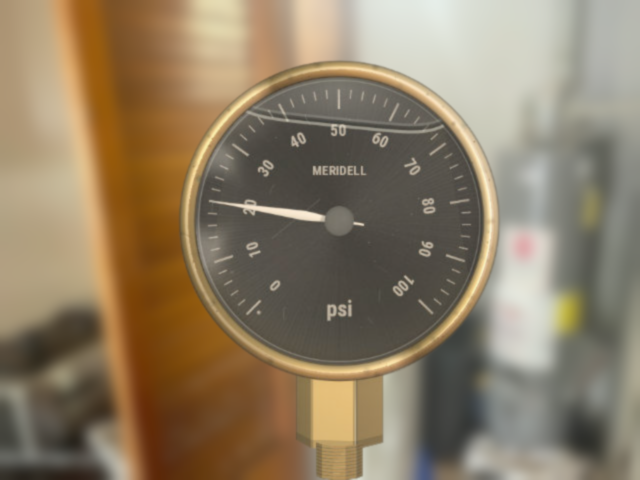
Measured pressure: 20 psi
